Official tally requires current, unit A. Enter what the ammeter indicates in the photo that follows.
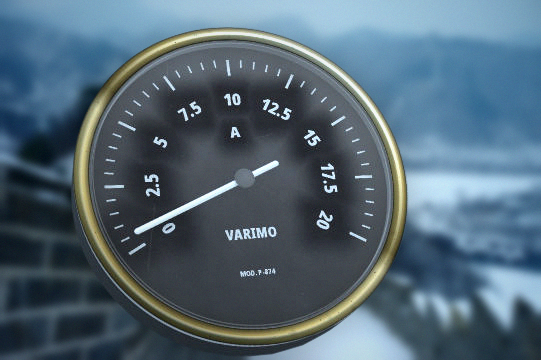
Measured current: 0.5 A
